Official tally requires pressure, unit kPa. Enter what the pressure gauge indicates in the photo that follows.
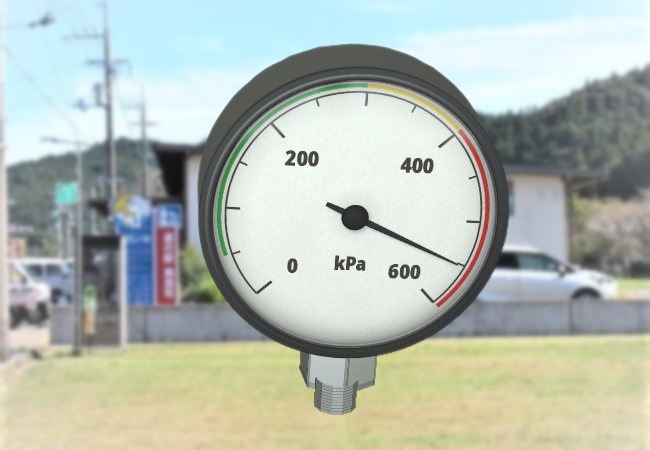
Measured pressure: 550 kPa
